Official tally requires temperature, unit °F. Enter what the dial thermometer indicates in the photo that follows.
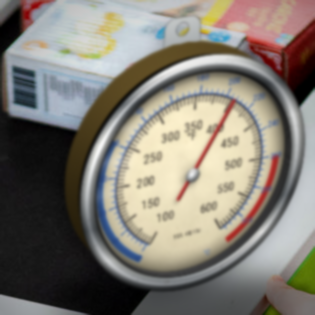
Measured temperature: 400 °F
